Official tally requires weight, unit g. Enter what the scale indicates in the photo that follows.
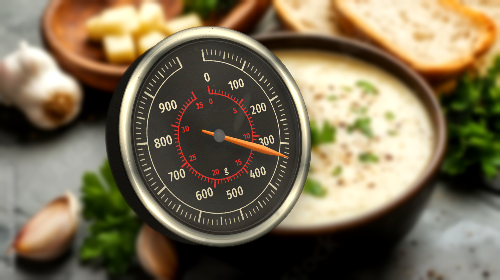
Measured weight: 330 g
